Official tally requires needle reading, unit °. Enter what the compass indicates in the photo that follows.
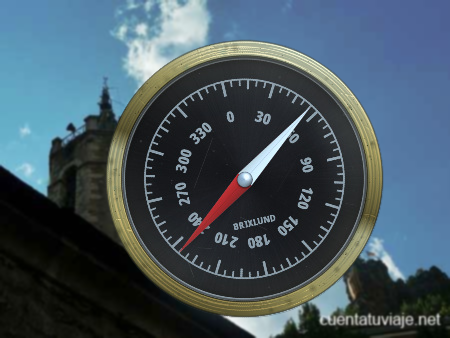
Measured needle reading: 235 °
